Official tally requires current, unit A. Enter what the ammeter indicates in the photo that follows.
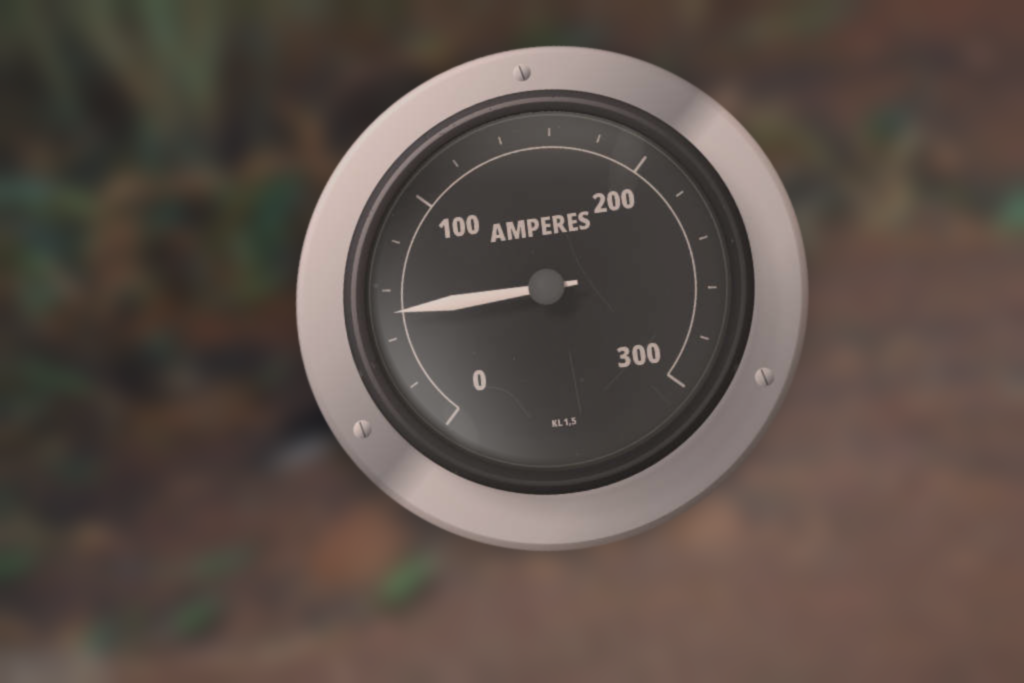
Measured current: 50 A
